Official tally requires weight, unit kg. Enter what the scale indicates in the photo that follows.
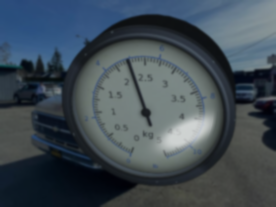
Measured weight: 2.25 kg
